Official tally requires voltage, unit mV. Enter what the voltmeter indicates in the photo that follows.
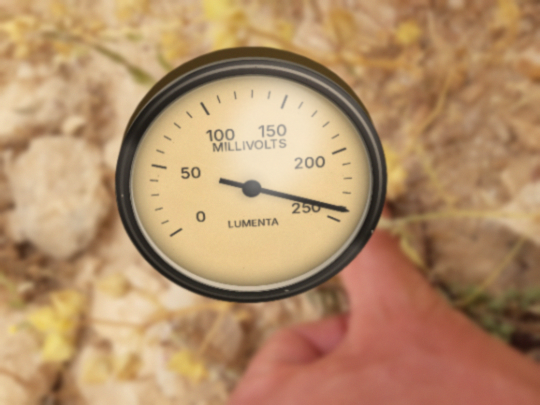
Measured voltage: 240 mV
